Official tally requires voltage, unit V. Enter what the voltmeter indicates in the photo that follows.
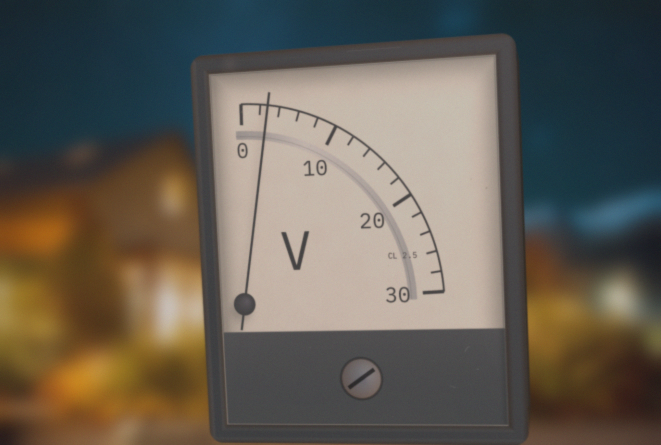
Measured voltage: 3 V
